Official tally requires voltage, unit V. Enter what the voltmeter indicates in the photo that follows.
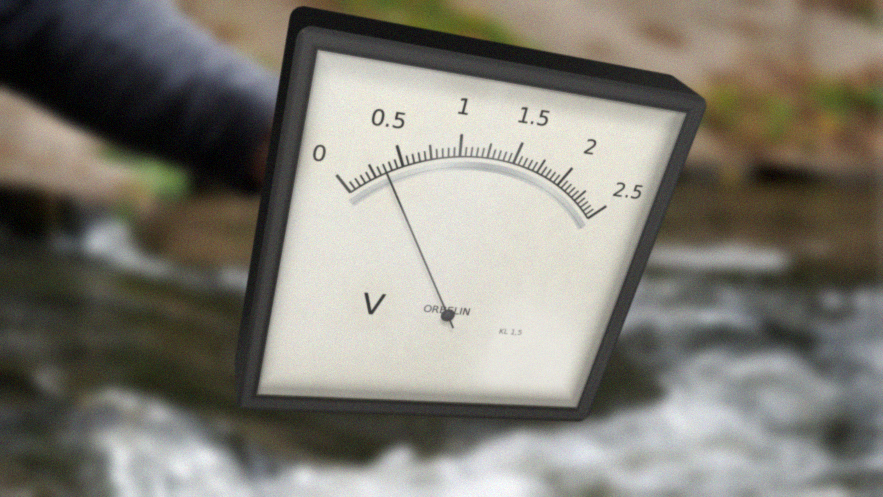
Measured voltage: 0.35 V
